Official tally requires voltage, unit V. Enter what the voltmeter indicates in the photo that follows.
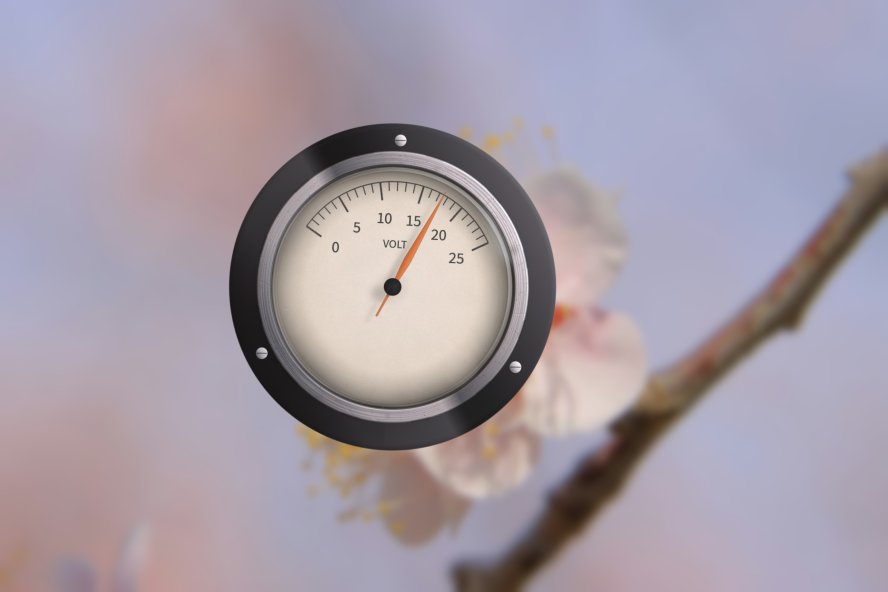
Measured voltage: 17.5 V
